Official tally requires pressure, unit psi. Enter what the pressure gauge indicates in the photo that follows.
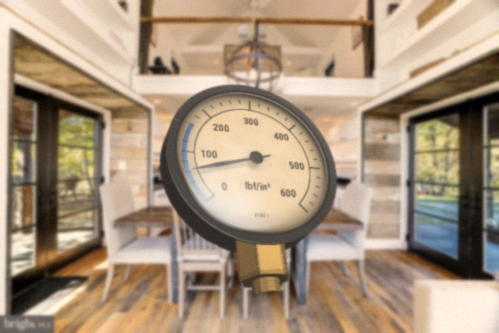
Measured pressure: 60 psi
